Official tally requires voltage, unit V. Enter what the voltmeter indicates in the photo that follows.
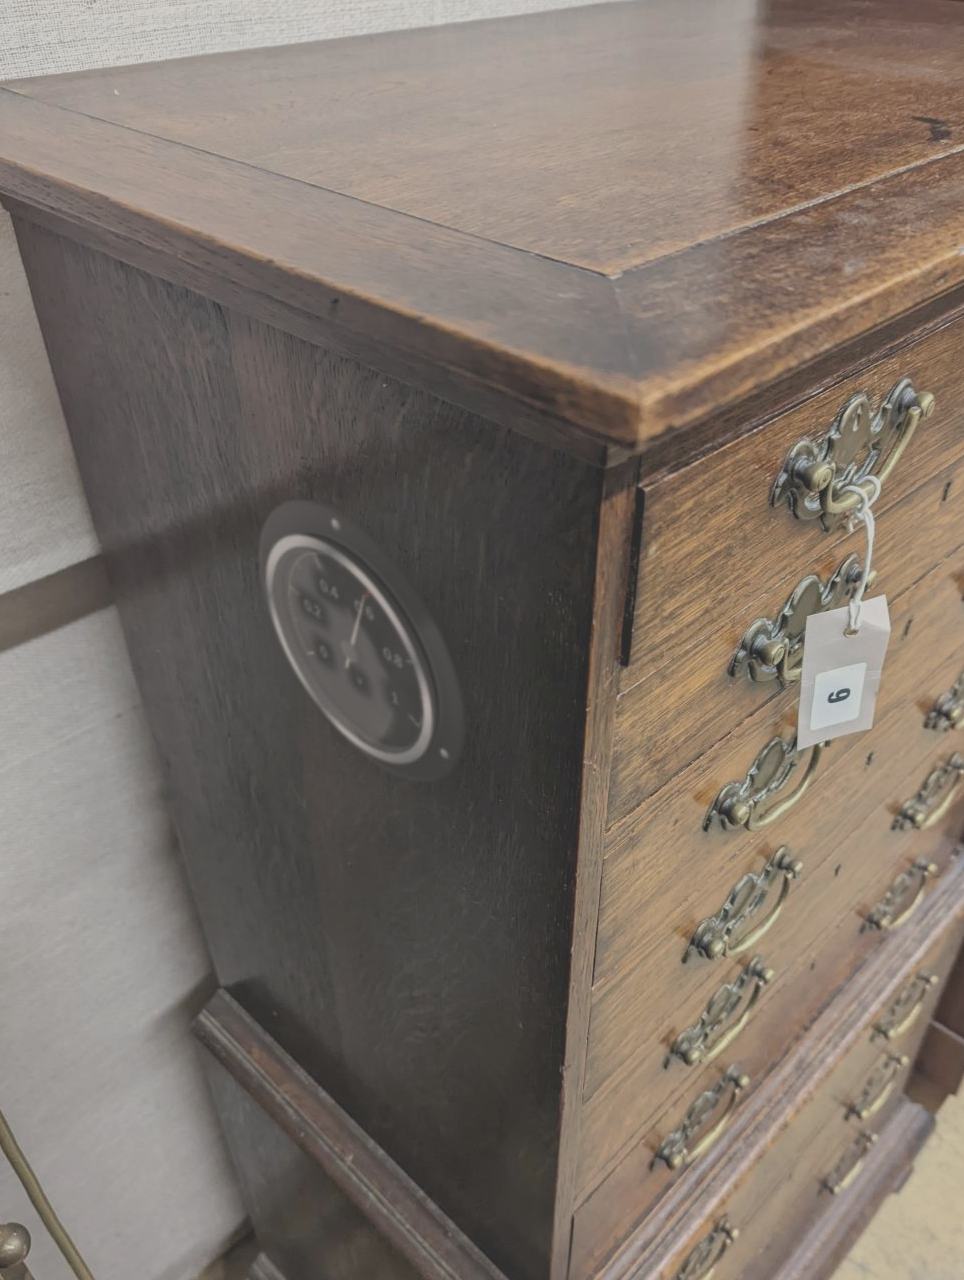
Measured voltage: 0.6 V
